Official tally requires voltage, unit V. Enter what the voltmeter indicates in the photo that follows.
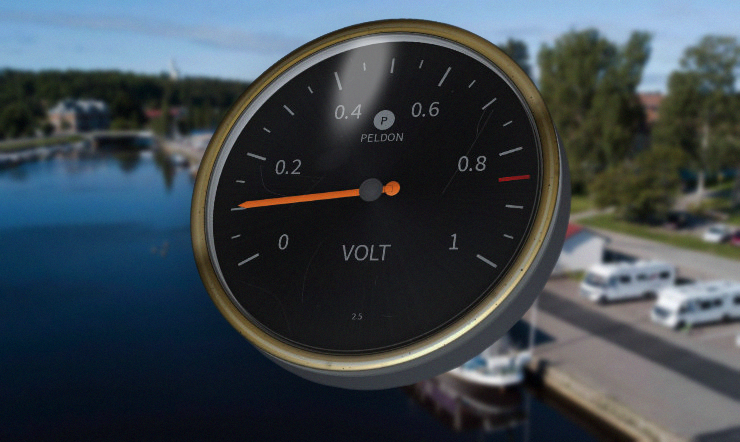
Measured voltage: 0.1 V
